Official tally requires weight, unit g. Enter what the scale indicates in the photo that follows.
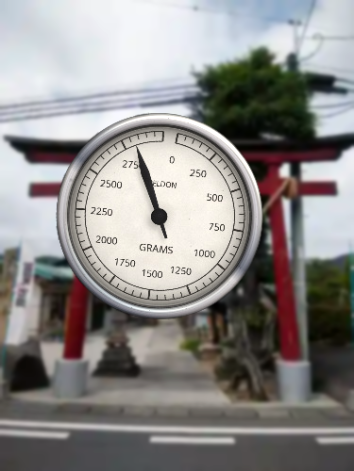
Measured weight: 2825 g
